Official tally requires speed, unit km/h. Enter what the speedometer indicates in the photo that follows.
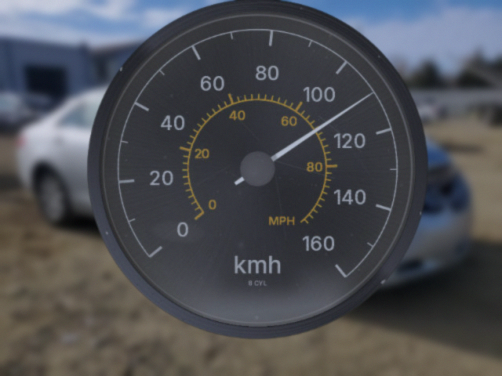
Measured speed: 110 km/h
